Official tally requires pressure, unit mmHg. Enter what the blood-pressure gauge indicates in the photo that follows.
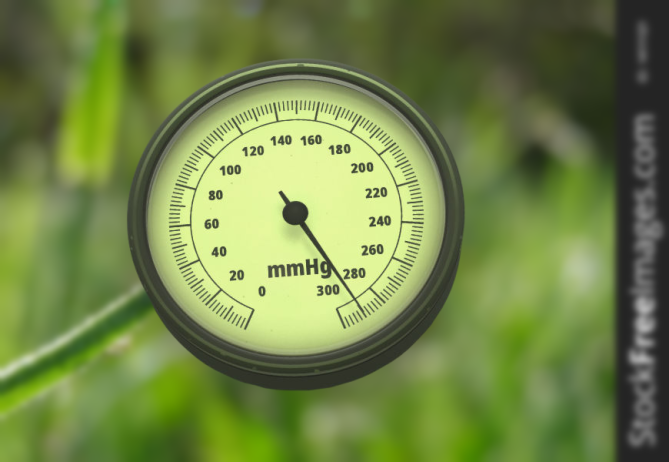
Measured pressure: 290 mmHg
